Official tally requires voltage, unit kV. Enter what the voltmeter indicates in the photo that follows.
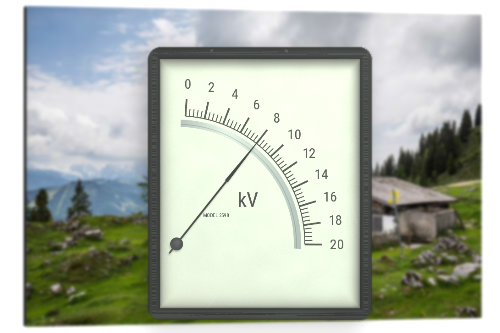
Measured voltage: 8 kV
